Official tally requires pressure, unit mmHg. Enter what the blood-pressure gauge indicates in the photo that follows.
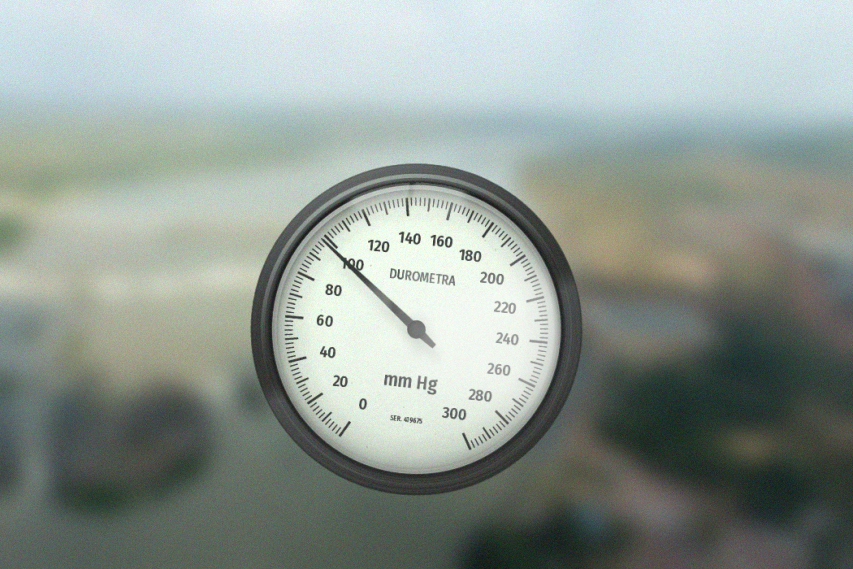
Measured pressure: 98 mmHg
